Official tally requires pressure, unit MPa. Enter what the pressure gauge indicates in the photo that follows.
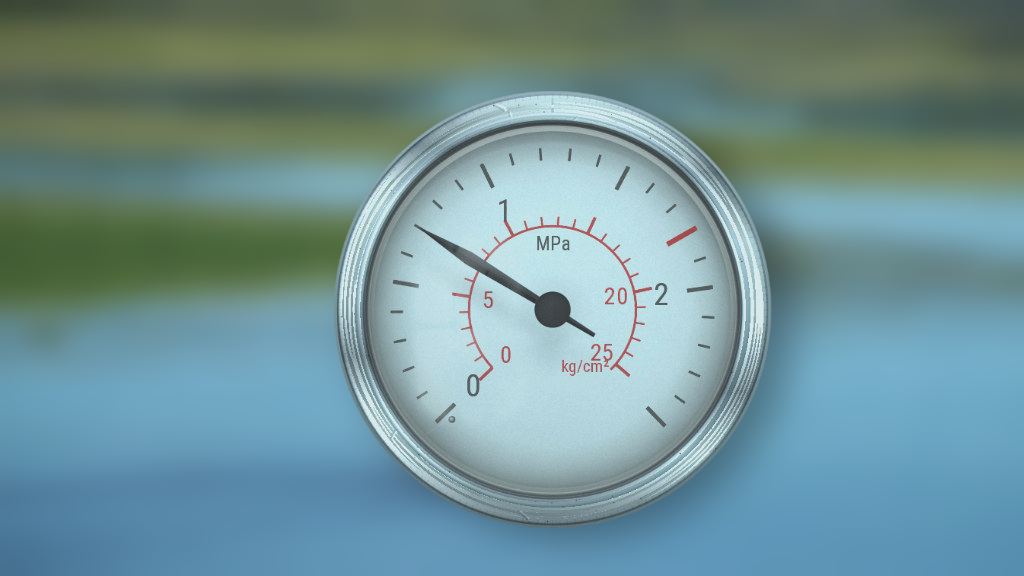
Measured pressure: 0.7 MPa
